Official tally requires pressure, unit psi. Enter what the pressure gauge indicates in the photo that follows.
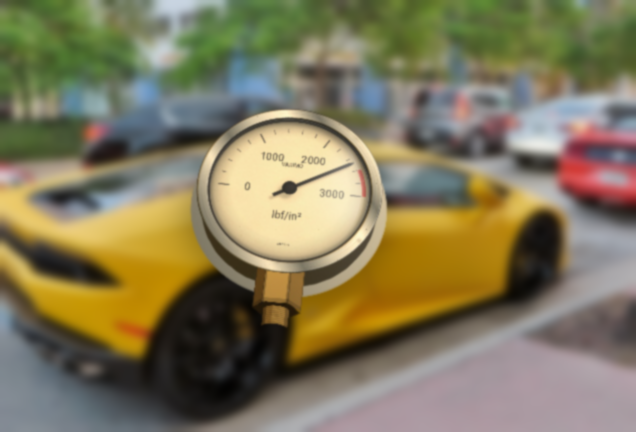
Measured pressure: 2500 psi
